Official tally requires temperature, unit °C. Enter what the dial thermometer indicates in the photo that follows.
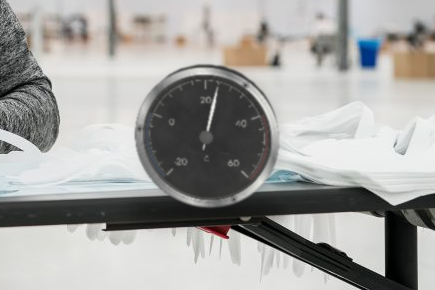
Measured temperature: 24 °C
